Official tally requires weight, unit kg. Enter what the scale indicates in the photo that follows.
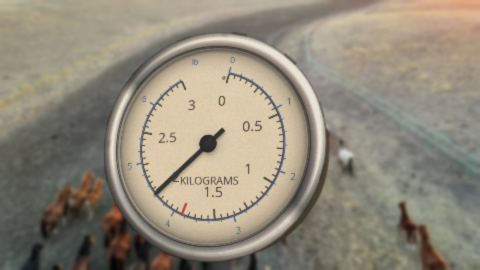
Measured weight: 2 kg
